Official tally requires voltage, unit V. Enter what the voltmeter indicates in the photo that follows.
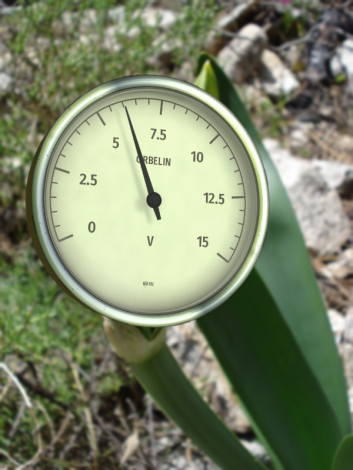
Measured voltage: 6 V
